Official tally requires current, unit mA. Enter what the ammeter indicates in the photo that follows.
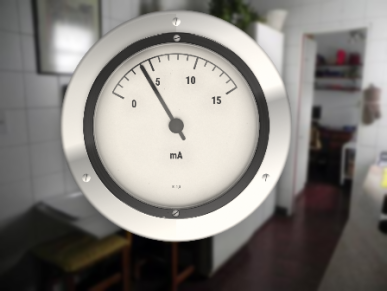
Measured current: 4 mA
